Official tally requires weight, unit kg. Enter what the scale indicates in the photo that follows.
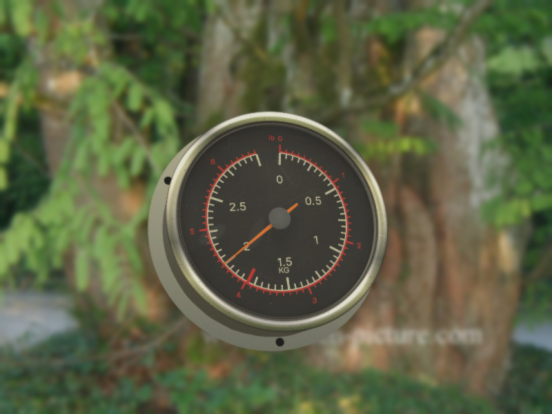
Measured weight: 2 kg
